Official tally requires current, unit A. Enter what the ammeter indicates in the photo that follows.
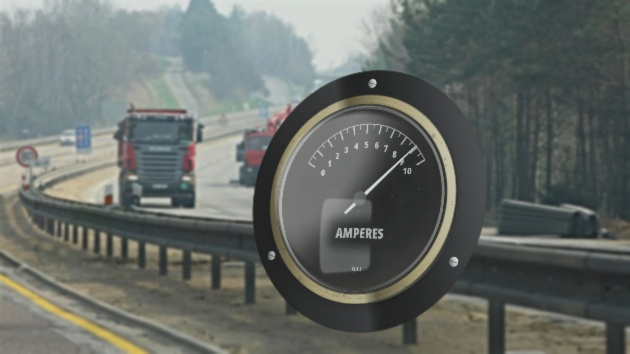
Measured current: 9 A
